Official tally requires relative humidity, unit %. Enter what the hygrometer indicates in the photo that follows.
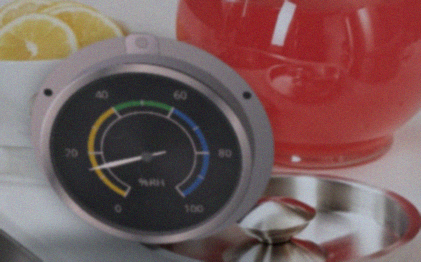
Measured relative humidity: 15 %
